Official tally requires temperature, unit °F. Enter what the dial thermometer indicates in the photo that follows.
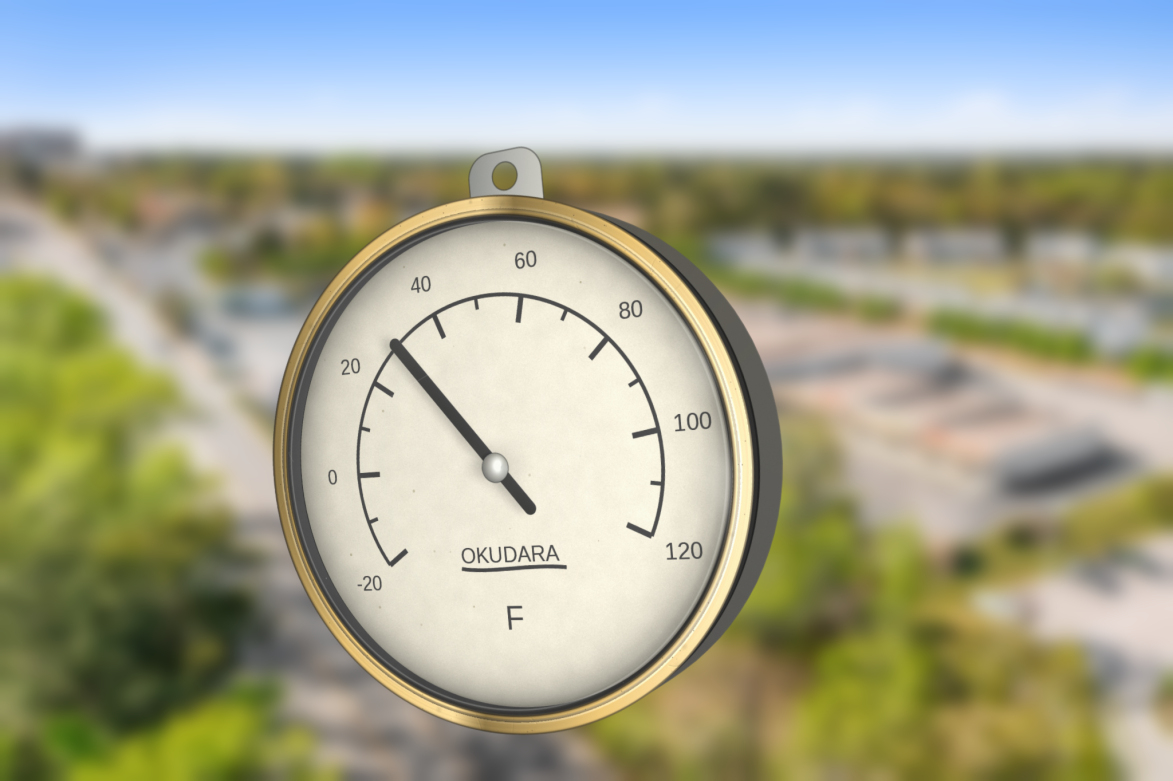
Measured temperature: 30 °F
